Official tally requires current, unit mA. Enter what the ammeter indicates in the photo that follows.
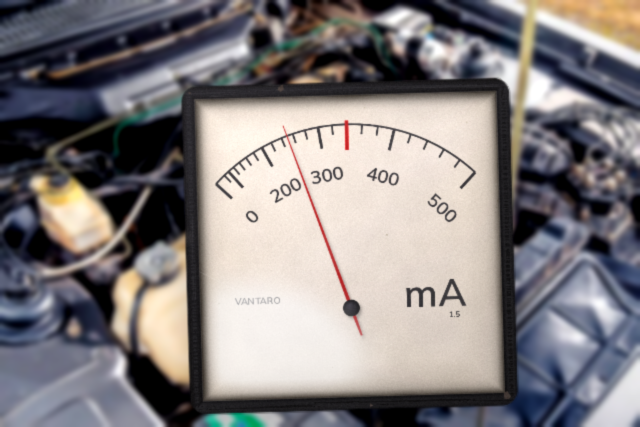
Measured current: 250 mA
